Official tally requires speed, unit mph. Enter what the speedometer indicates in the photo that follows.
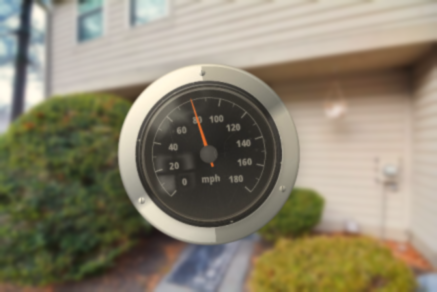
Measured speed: 80 mph
